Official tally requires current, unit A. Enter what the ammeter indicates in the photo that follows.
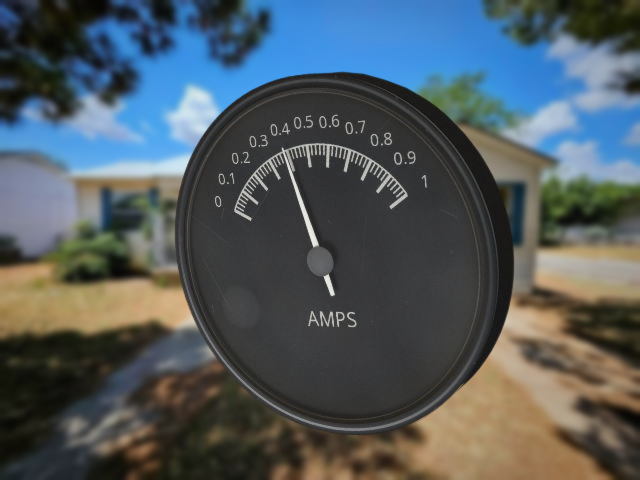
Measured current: 0.4 A
